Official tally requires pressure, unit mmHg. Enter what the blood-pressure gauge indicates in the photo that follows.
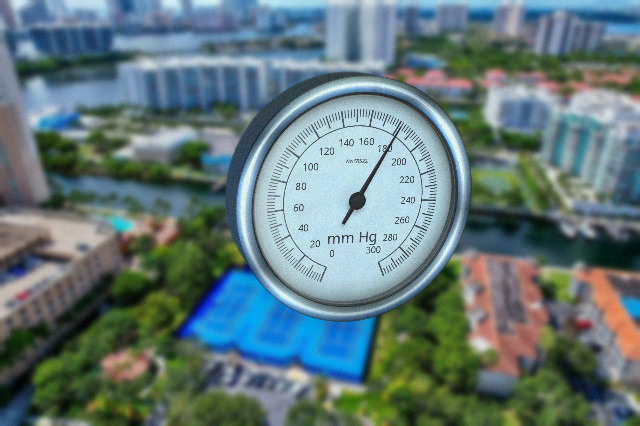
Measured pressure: 180 mmHg
